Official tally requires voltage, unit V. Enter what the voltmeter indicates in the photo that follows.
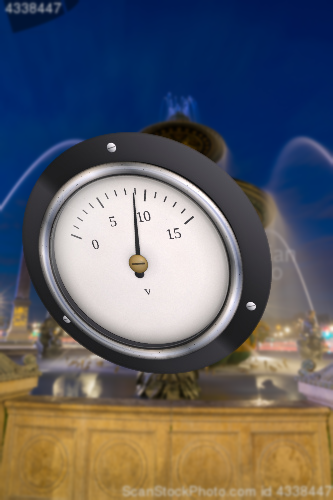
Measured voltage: 9 V
